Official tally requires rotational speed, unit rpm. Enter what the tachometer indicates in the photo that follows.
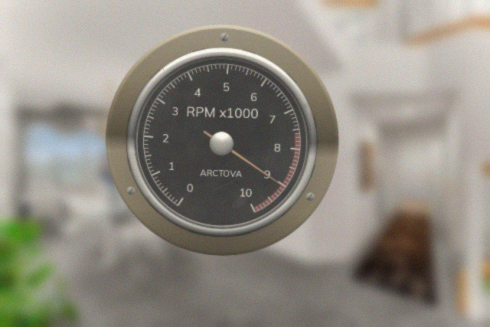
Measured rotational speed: 9000 rpm
